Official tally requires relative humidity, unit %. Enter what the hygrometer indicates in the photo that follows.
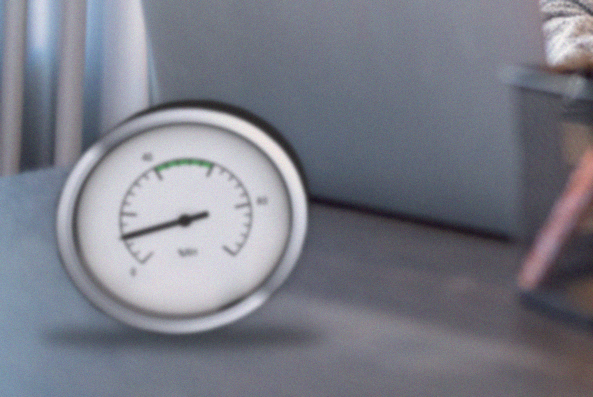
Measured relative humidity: 12 %
